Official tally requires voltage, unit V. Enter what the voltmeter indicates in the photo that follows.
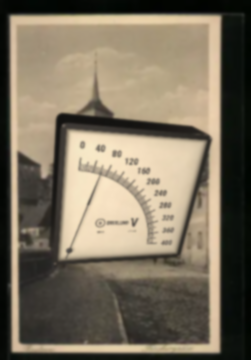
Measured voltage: 60 V
